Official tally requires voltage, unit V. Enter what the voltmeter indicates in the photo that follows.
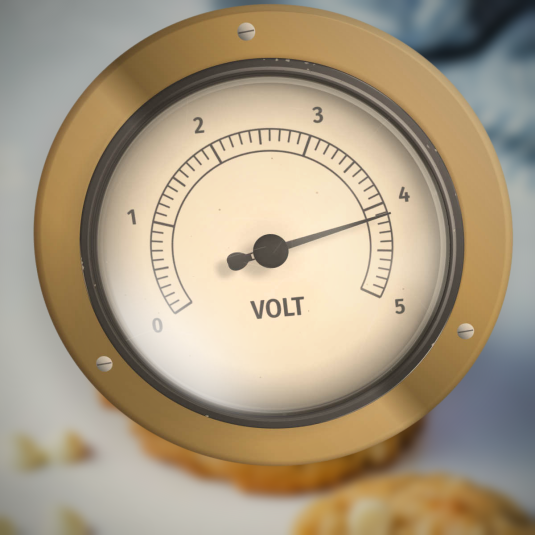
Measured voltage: 4.1 V
